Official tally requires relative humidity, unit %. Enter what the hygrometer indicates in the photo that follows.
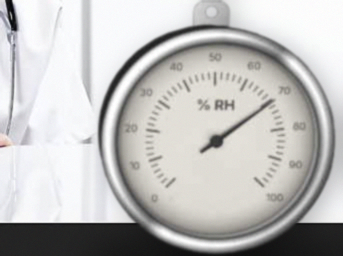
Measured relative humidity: 70 %
